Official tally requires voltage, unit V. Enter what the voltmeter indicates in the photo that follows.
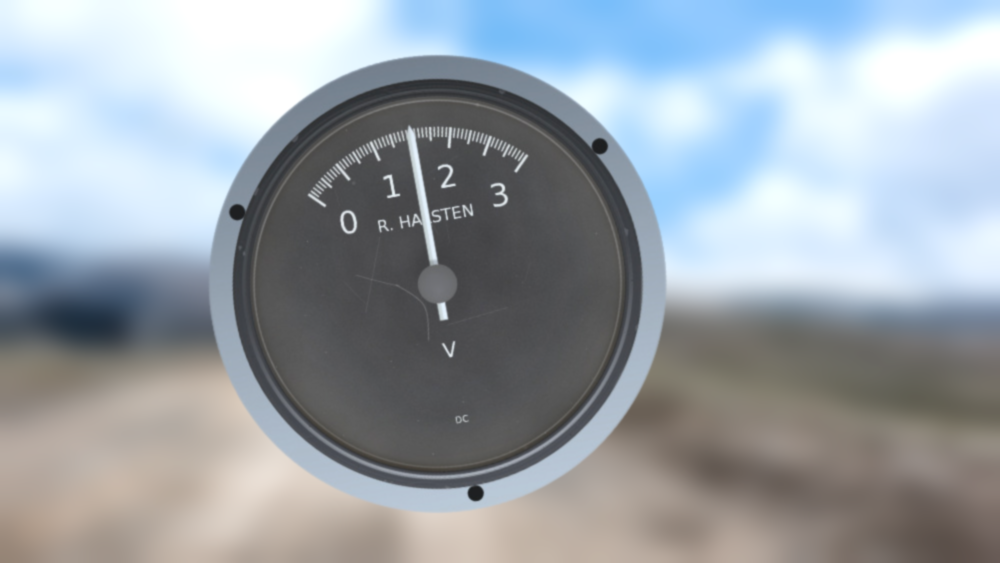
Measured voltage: 1.5 V
